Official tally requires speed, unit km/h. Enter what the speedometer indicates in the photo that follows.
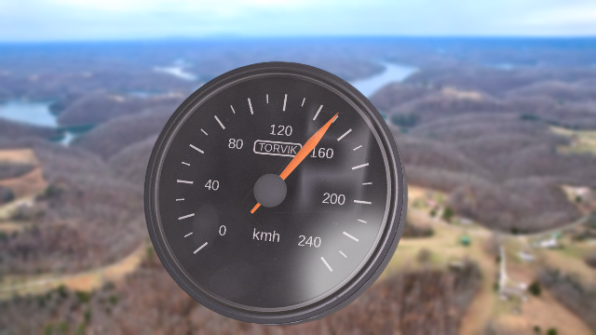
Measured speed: 150 km/h
